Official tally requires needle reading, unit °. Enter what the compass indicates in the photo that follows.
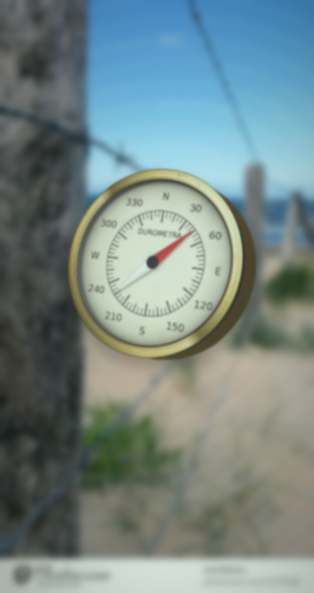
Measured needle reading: 45 °
